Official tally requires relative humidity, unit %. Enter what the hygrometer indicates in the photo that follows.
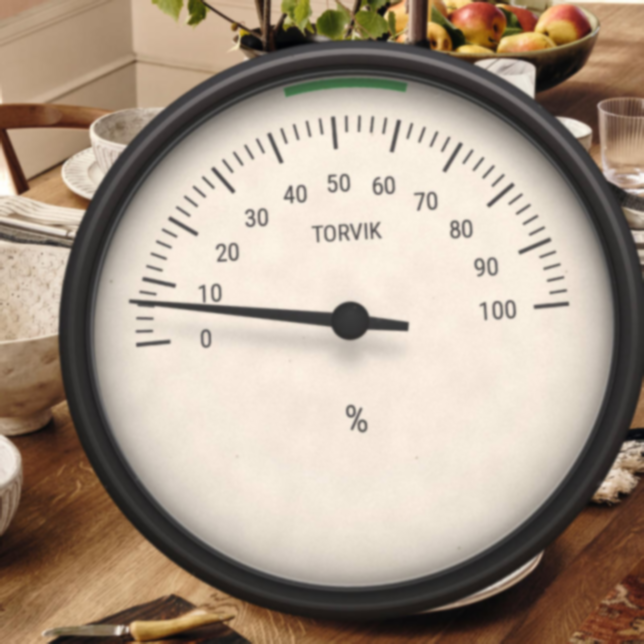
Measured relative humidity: 6 %
